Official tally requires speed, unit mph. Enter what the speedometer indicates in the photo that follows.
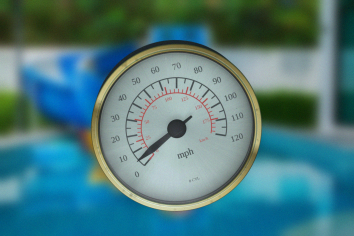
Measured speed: 5 mph
